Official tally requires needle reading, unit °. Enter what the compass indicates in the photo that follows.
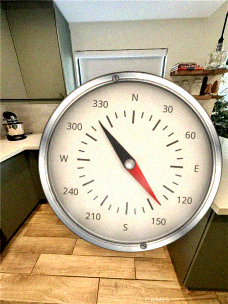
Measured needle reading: 140 °
